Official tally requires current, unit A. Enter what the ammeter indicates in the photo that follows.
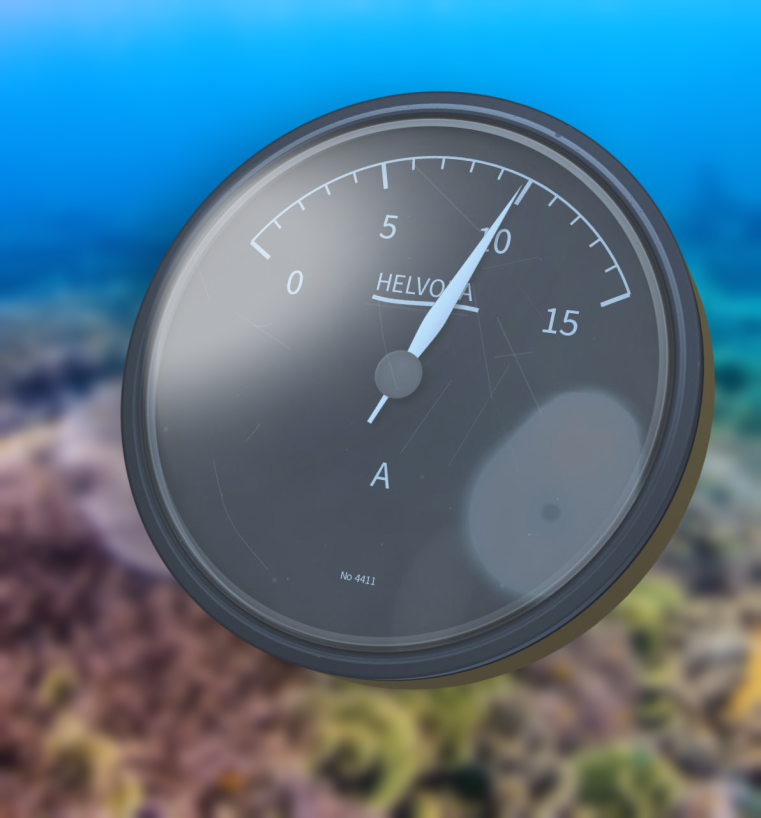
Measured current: 10 A
